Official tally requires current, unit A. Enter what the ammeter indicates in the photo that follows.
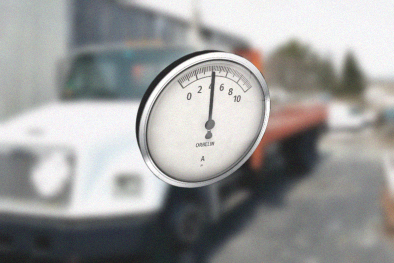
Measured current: 4 A
